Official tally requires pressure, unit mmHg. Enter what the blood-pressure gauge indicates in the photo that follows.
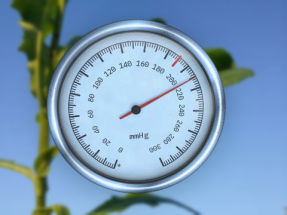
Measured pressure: 210 mmHg
